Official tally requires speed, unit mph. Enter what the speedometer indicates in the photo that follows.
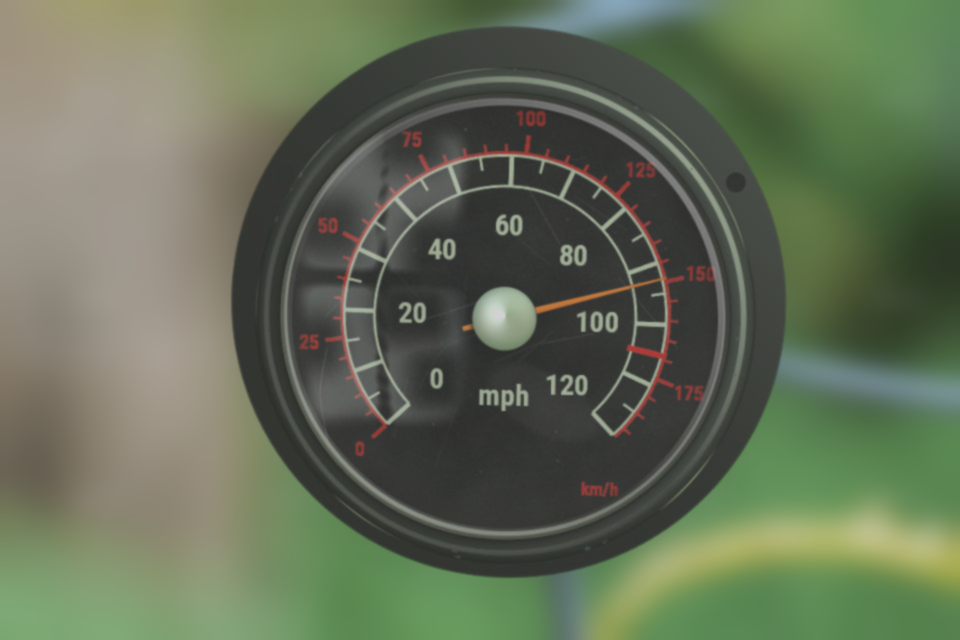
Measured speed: 92.5 mph
